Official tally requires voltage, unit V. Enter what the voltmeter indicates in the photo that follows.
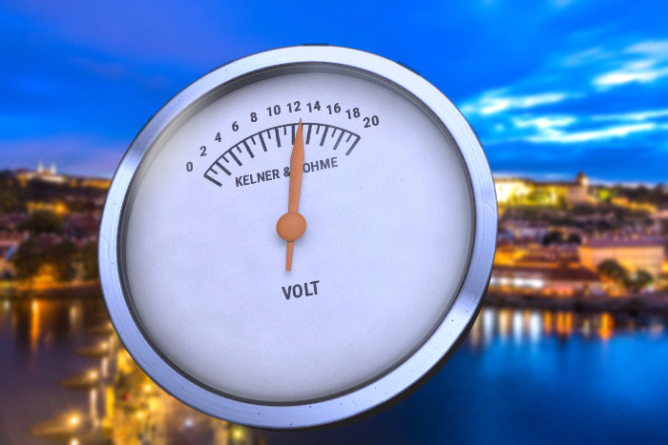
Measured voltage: 13 V
